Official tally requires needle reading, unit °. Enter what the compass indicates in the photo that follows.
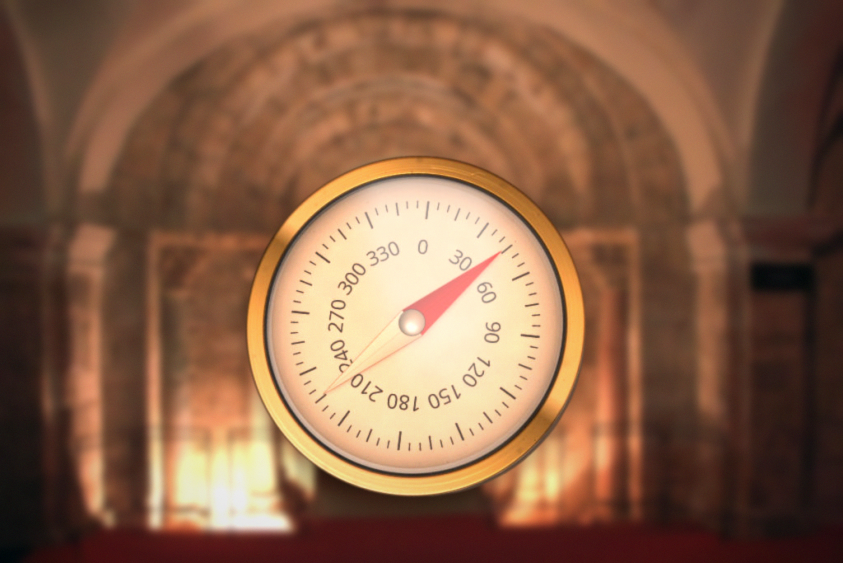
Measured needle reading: 45 °
